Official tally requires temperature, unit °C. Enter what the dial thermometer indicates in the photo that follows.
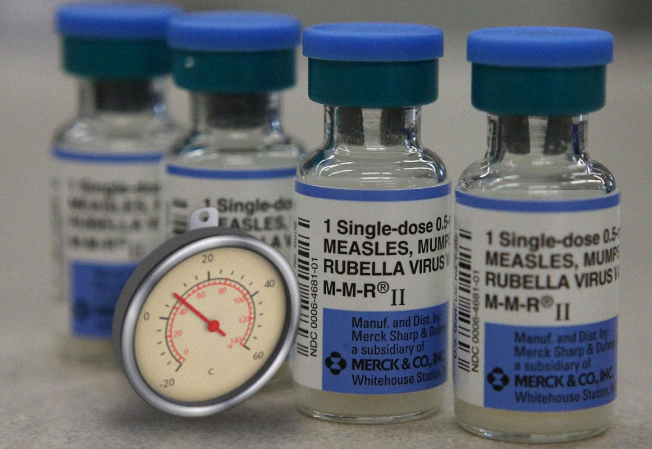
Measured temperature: 8 °C
